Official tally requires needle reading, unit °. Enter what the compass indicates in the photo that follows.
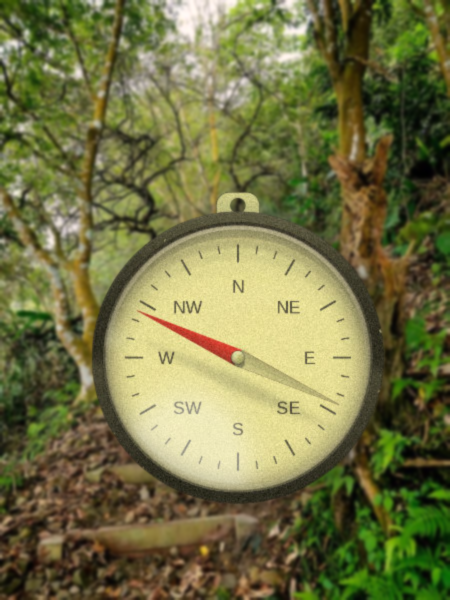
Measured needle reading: 295 °
